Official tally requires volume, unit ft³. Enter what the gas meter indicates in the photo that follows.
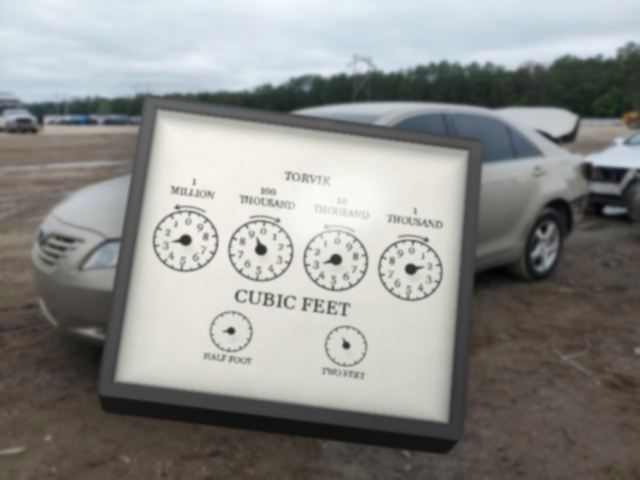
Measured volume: 293200 ft³
